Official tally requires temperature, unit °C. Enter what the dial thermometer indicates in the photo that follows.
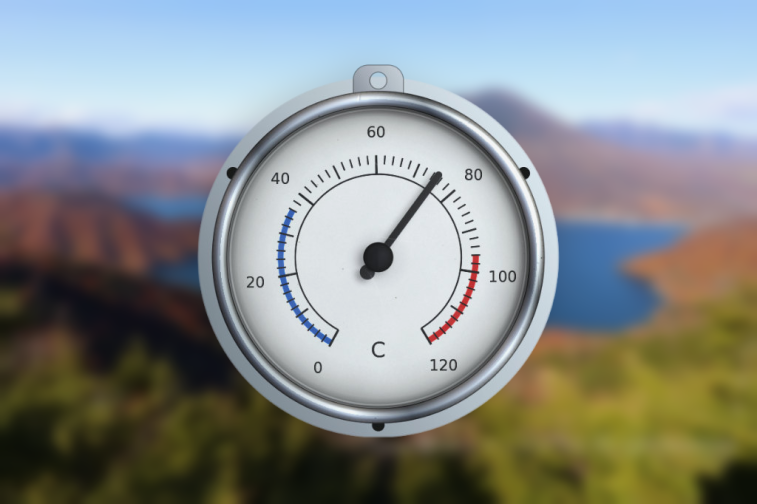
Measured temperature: 75 °C
